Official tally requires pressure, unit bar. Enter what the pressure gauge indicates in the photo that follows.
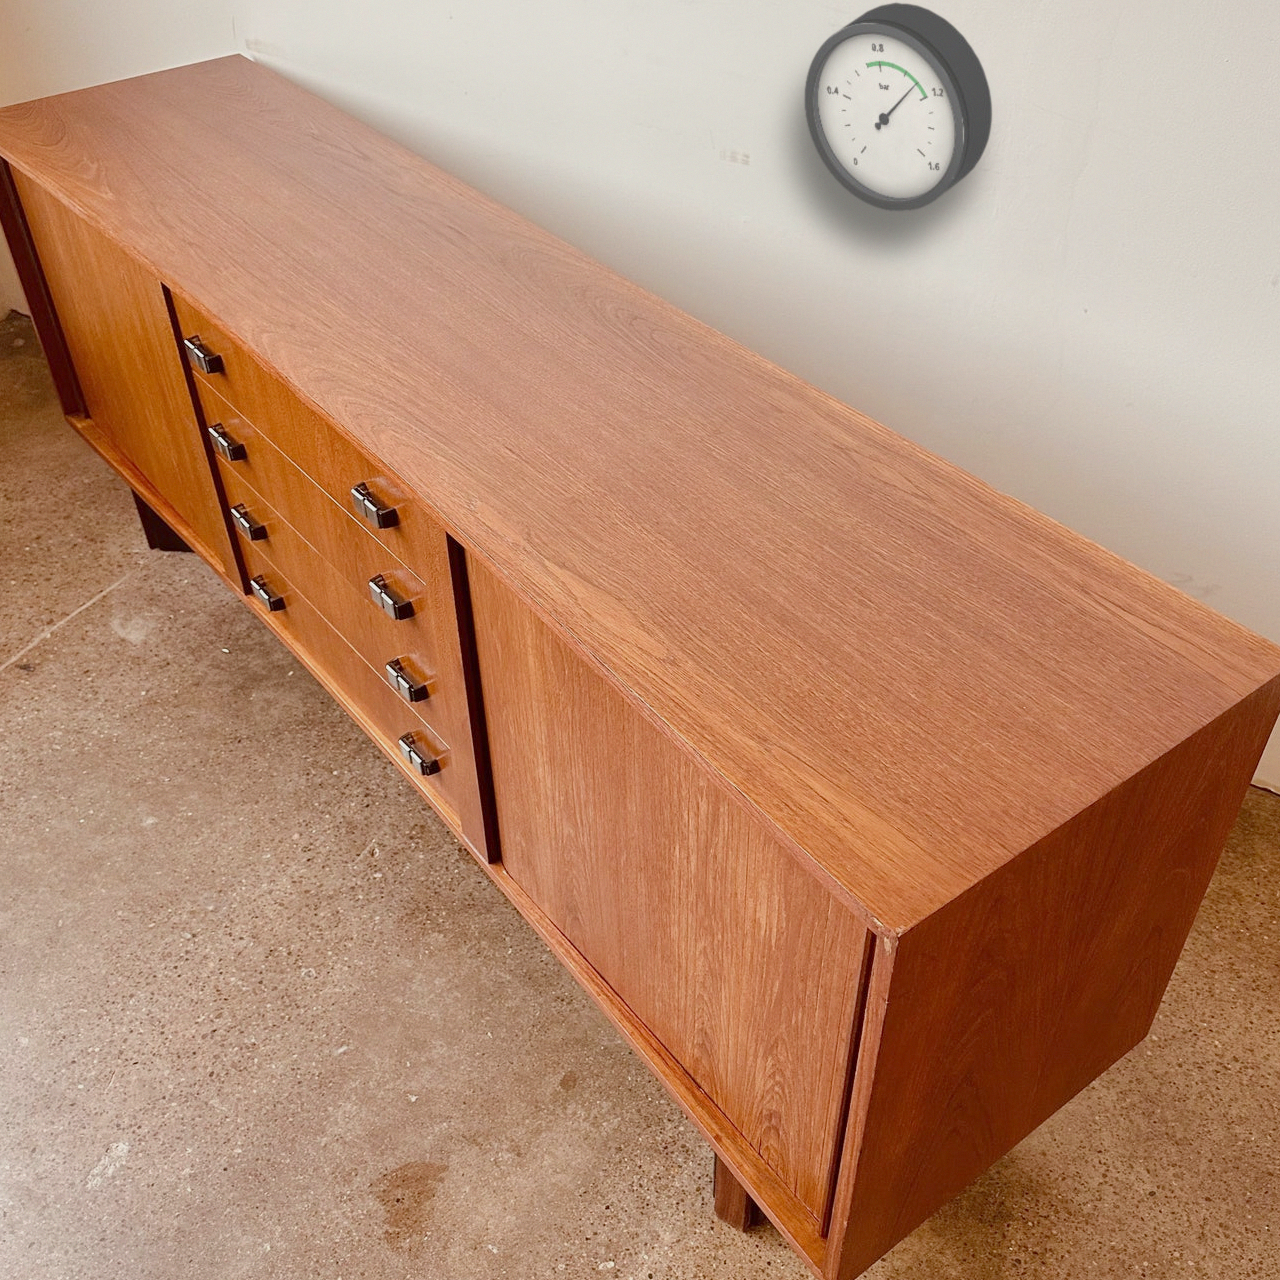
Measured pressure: 1.1 bar
